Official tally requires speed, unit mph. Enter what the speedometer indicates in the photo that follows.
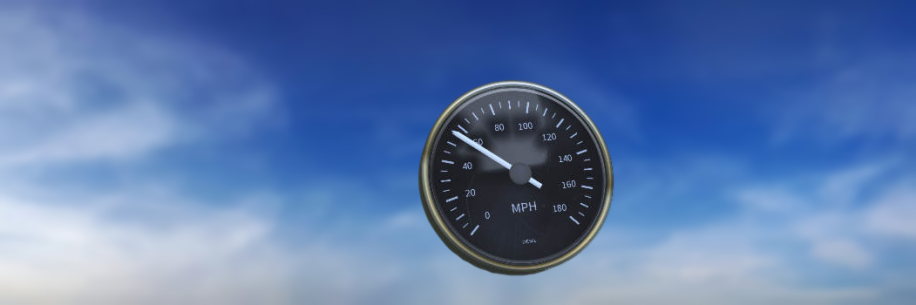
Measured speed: 55 mph
